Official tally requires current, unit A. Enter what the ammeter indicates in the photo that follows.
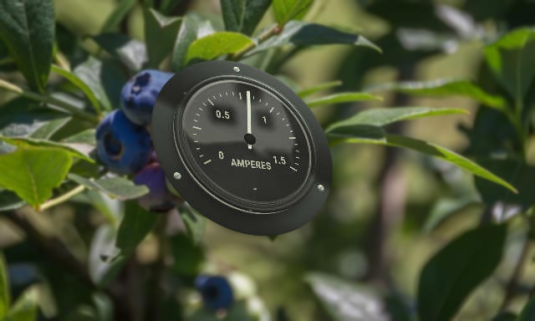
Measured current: 0.8 A
